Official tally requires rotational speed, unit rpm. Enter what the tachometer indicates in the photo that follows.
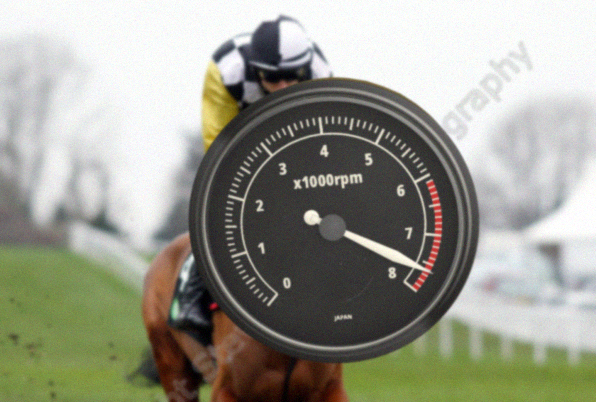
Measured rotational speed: 7600 rpm
